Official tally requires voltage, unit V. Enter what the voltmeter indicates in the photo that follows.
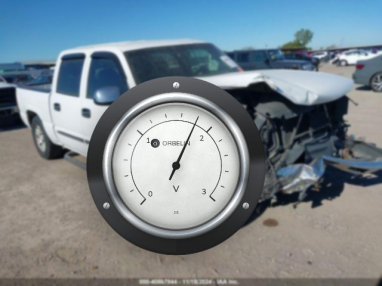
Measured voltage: 1.8 V
